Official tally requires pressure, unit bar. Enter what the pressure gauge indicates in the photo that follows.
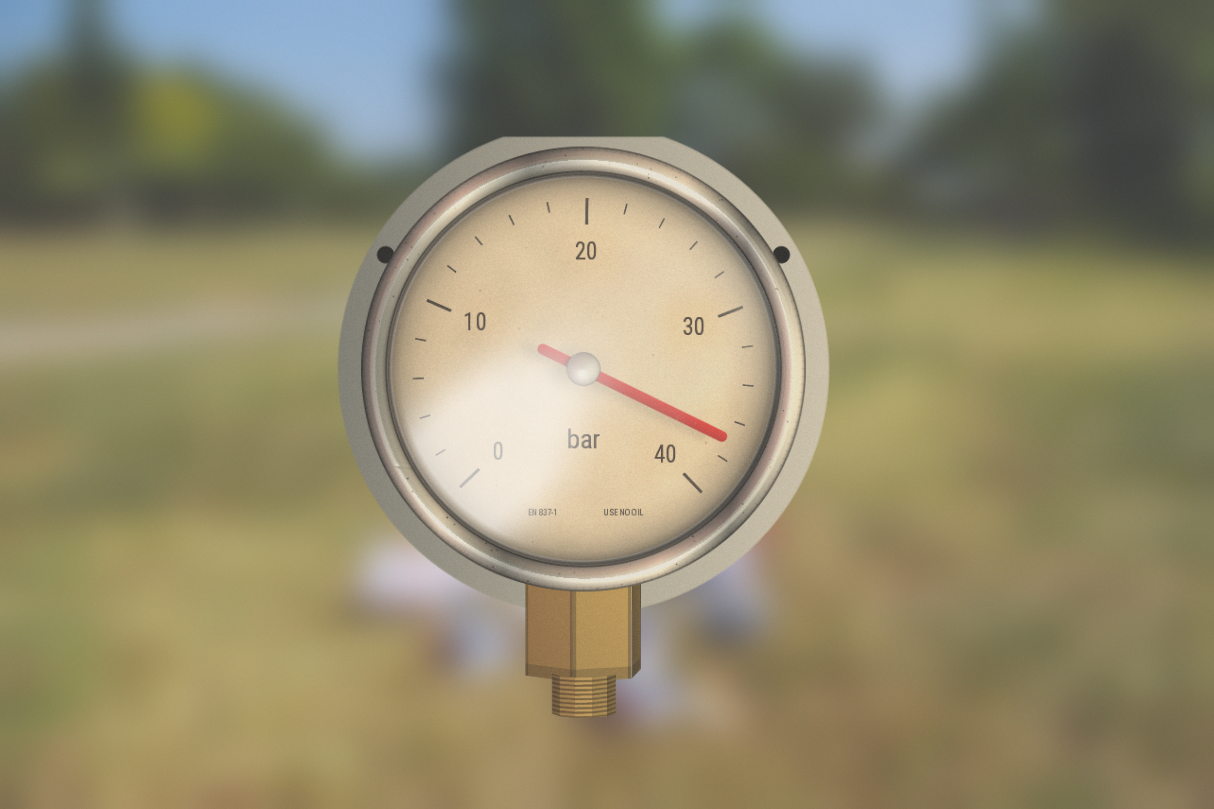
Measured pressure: 37 bar
